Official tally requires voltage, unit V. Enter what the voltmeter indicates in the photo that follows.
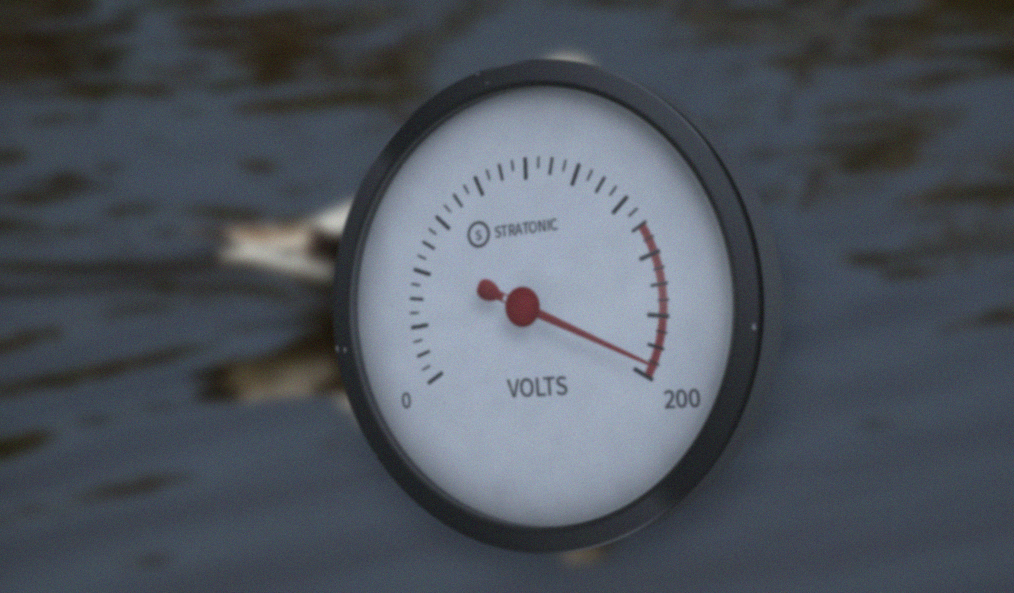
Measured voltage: 195 V
